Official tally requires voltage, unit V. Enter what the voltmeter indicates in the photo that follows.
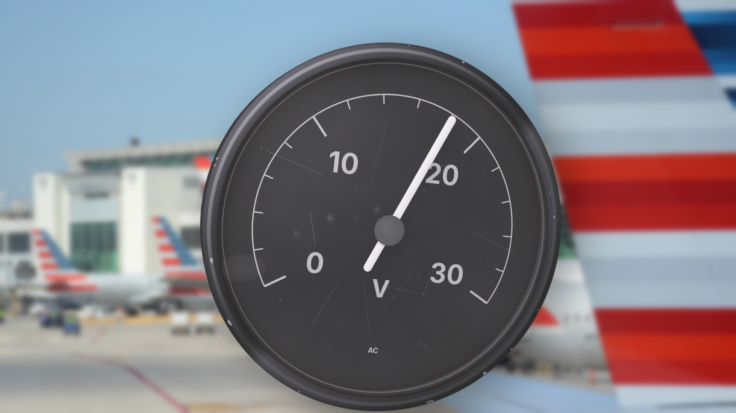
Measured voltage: 18 V
